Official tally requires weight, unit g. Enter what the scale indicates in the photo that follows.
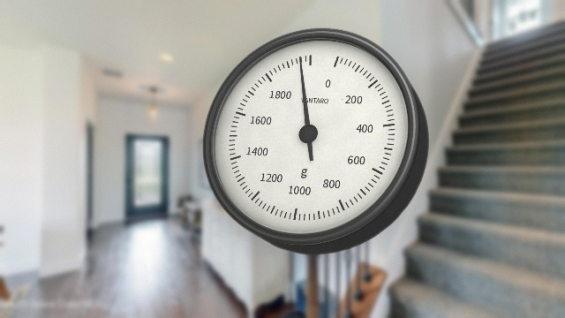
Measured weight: 1960 g
